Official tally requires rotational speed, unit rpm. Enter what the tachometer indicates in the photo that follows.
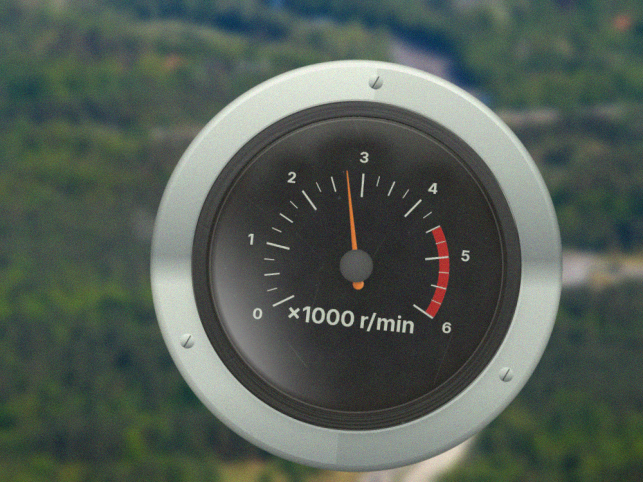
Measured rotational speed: 2750 rpm
